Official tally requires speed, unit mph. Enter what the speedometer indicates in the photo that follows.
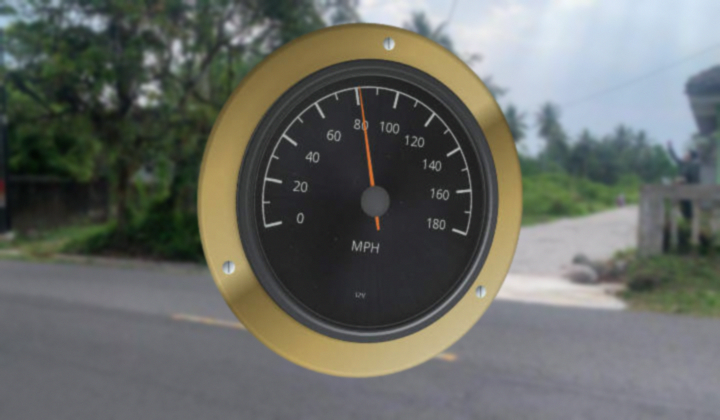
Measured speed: 80 mph
